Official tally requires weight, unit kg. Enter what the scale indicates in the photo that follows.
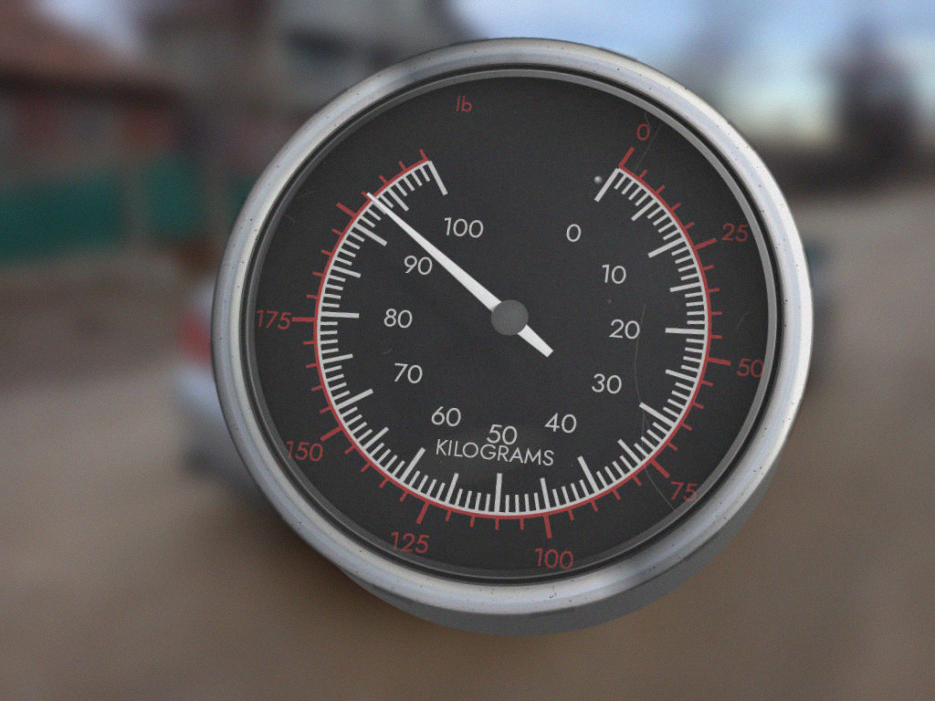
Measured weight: 93 kg
